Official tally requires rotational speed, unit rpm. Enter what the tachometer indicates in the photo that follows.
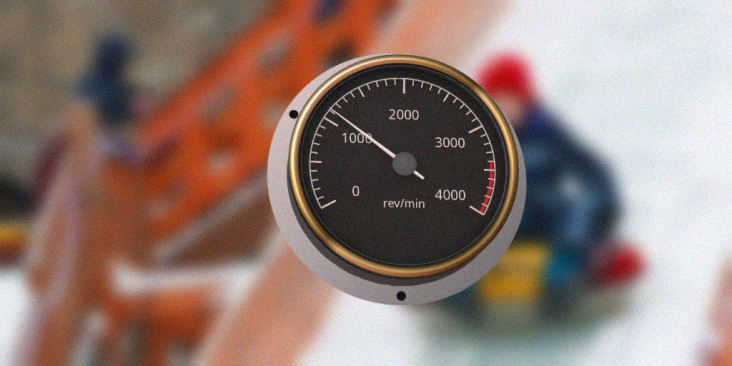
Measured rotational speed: 1100 rpm
